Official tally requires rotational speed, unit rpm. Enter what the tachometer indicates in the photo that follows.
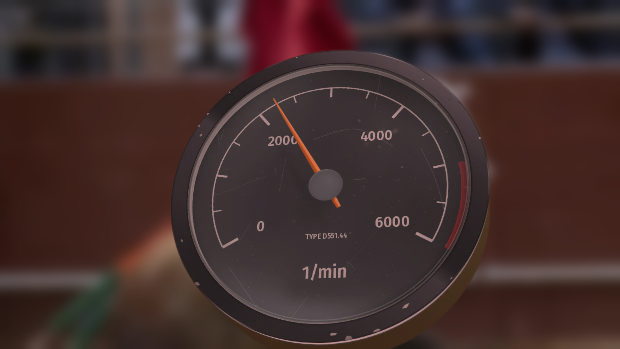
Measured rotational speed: 2250 rpm
